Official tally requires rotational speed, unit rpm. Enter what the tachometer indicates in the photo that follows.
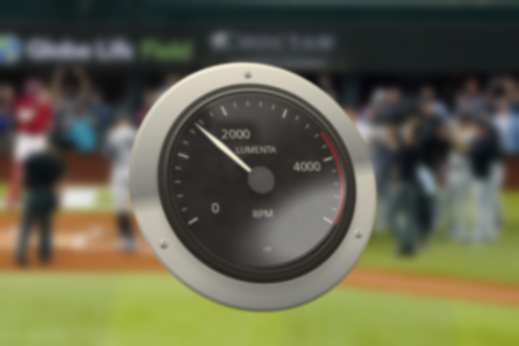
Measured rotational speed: 1500 rpm
